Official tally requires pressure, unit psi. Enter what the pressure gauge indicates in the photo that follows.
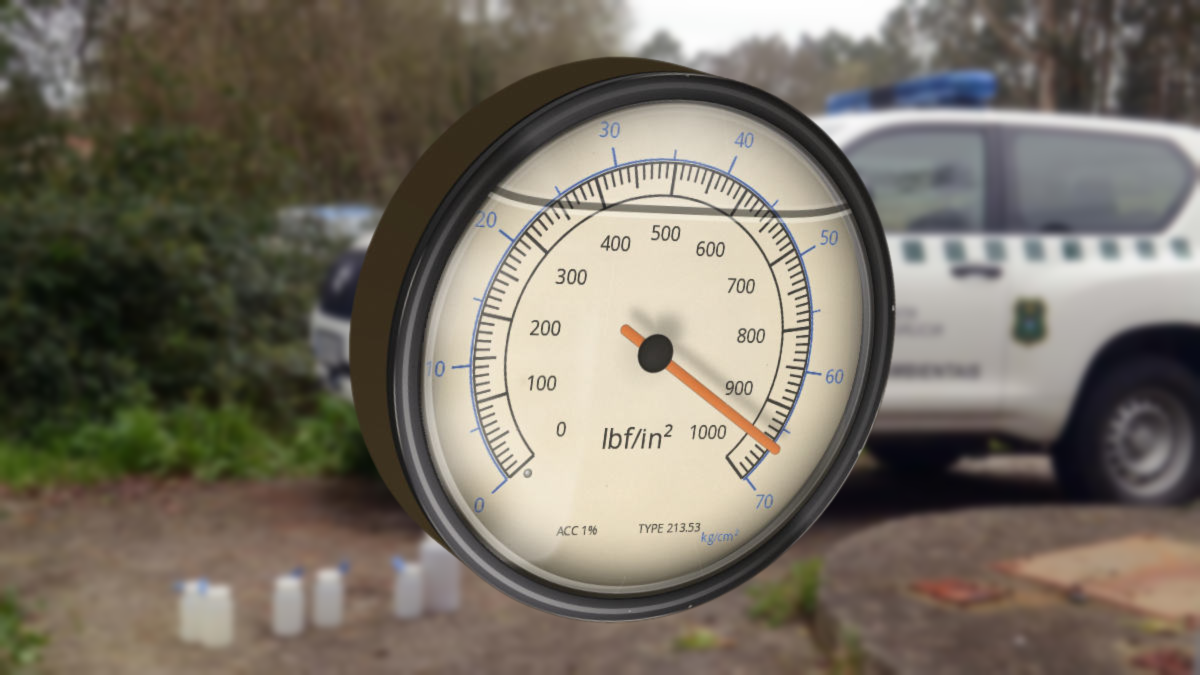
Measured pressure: 950 psi
